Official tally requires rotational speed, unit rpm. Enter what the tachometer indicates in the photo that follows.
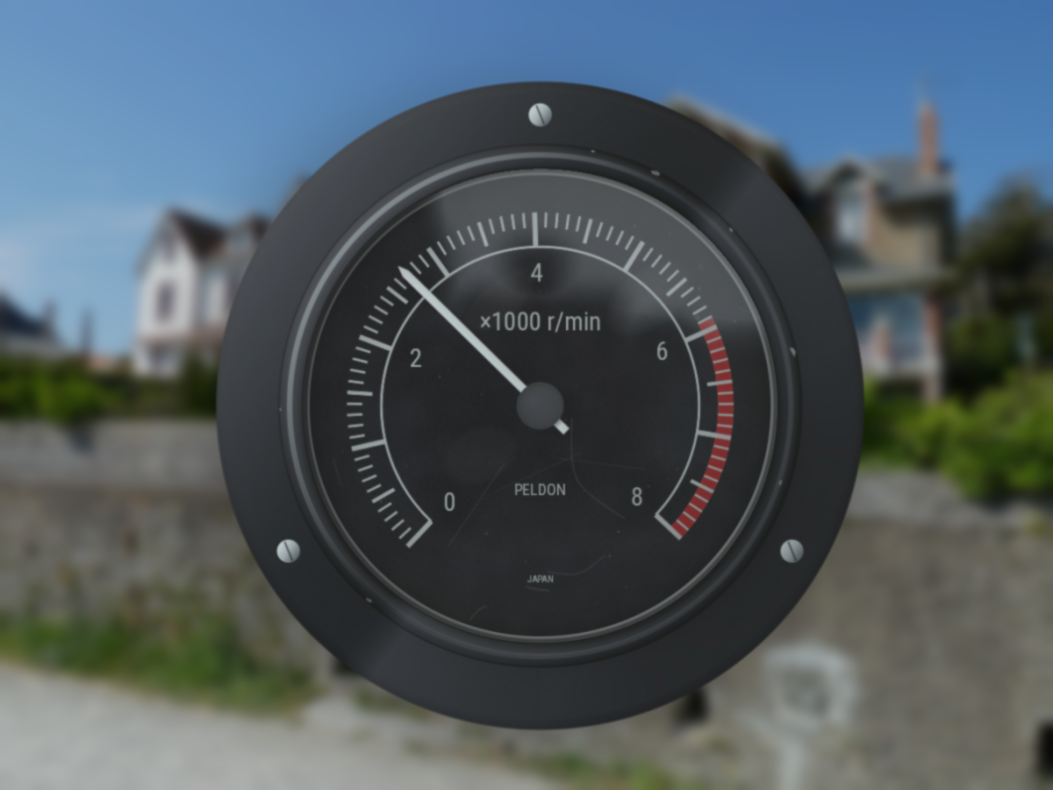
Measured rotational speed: 2700 rpm
